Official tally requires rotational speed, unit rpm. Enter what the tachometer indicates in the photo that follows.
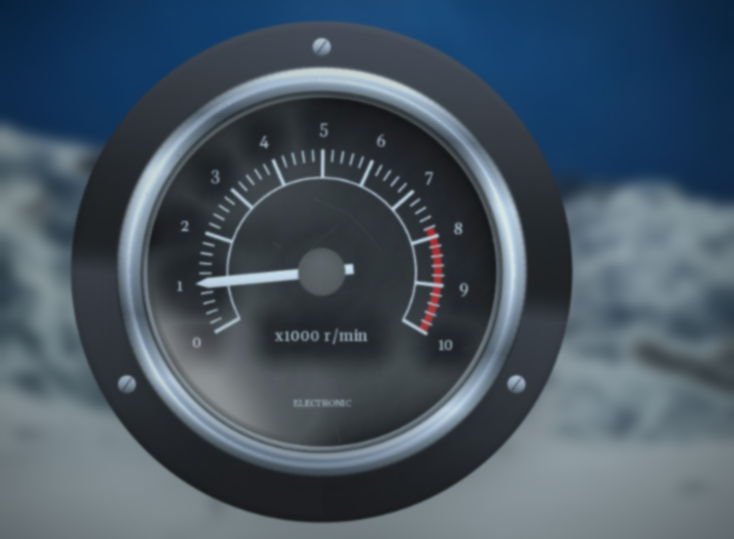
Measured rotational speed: 1000 rpm
